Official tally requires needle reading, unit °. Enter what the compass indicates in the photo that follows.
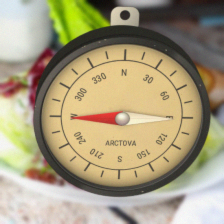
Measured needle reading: 270 °
